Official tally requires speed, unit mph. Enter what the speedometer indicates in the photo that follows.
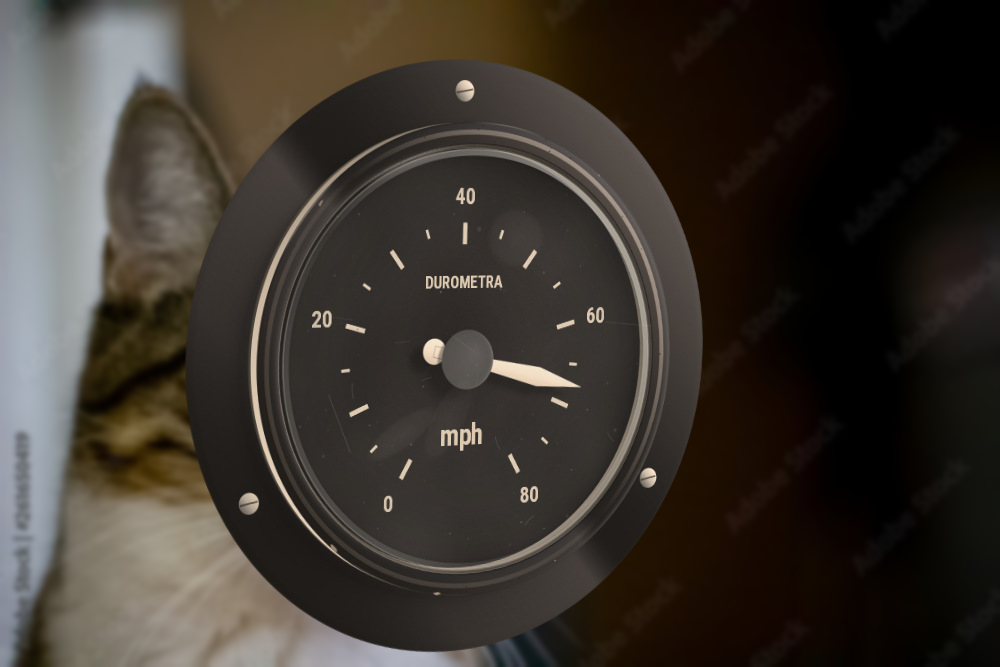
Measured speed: 67.5 mph
